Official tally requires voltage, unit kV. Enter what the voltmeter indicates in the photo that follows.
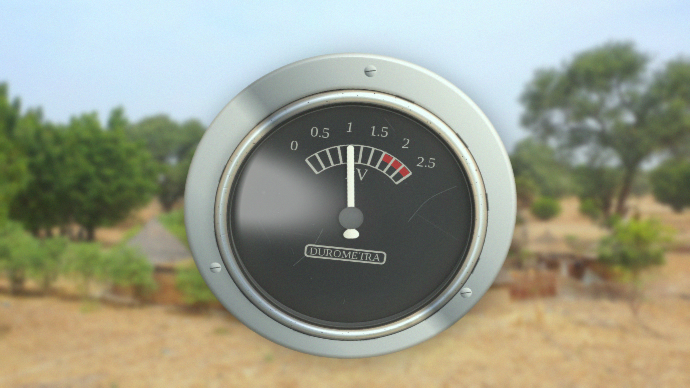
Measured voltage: 1 kV
